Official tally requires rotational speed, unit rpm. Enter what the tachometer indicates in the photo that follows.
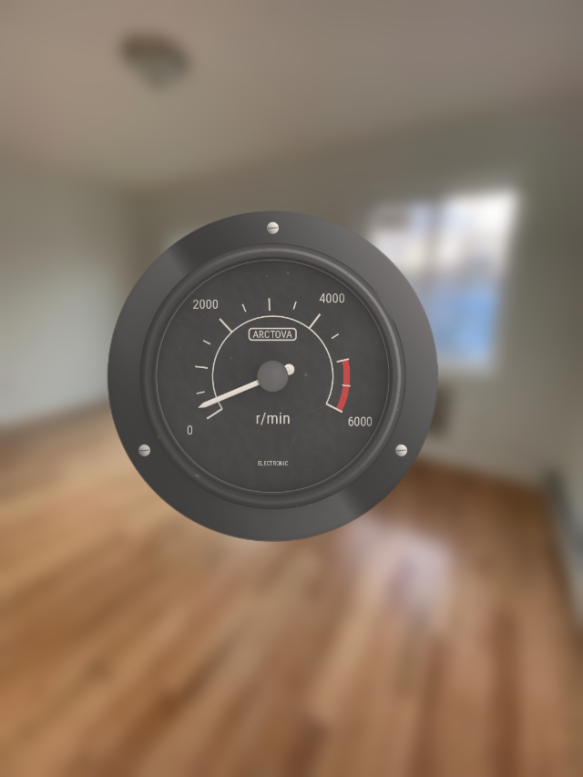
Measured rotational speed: 250 rpm
